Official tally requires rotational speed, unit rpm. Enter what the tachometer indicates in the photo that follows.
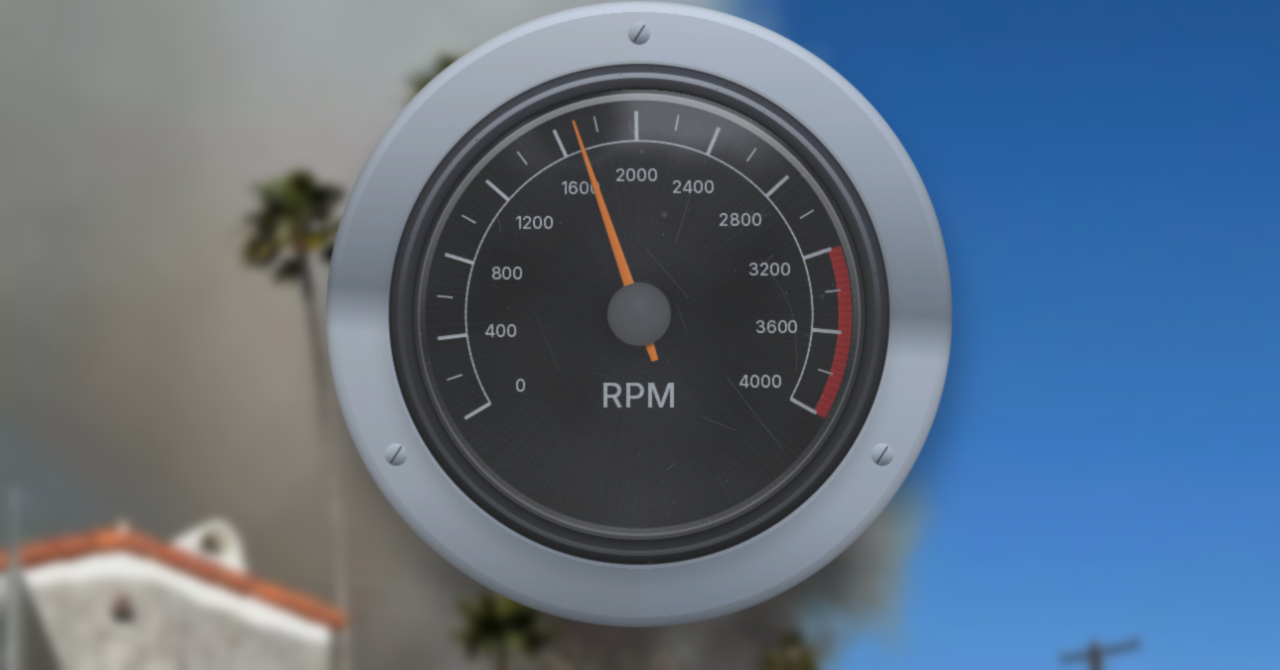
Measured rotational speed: 1700 rpm
